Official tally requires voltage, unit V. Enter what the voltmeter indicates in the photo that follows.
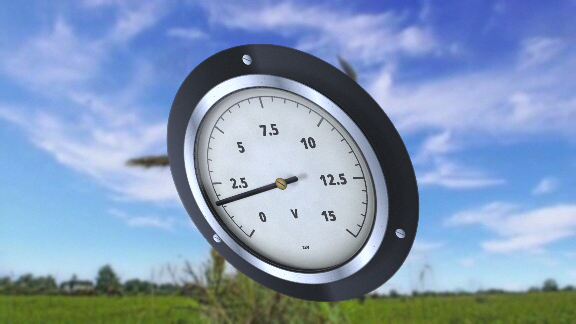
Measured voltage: 1.75 V
